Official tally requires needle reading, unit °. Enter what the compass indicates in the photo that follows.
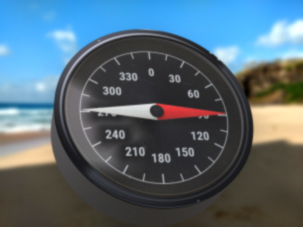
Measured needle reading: 90 °
